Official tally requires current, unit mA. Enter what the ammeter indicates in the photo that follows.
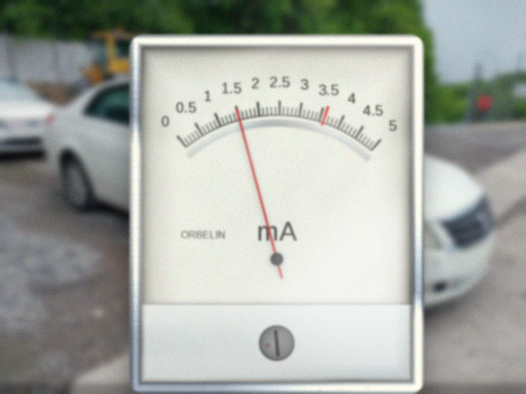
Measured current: 1.5 mA
